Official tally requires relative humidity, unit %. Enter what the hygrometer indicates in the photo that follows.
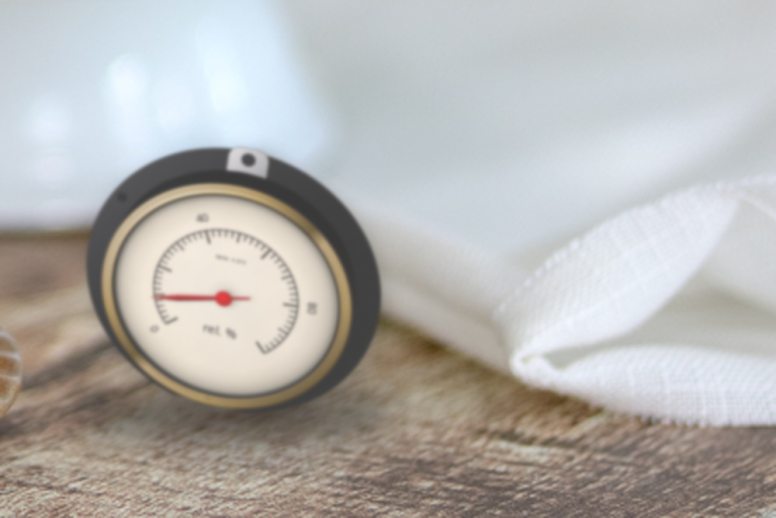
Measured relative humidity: 10 %
